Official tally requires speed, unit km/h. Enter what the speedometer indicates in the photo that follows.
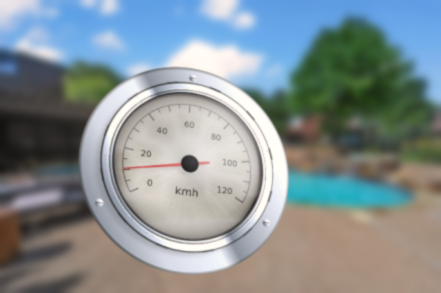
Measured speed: 10 km/h
